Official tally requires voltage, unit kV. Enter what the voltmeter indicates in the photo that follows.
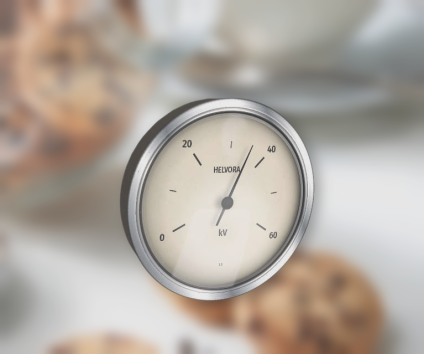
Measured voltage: 35 kV
